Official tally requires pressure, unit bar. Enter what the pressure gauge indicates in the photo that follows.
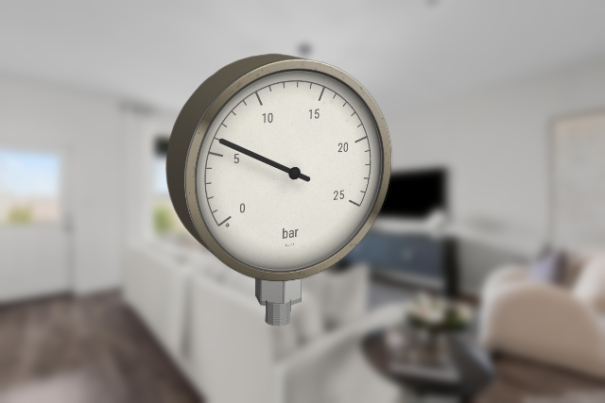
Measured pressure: 6 bar
